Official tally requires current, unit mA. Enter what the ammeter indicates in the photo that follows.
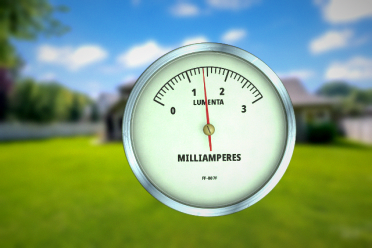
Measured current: 1.4 mA
